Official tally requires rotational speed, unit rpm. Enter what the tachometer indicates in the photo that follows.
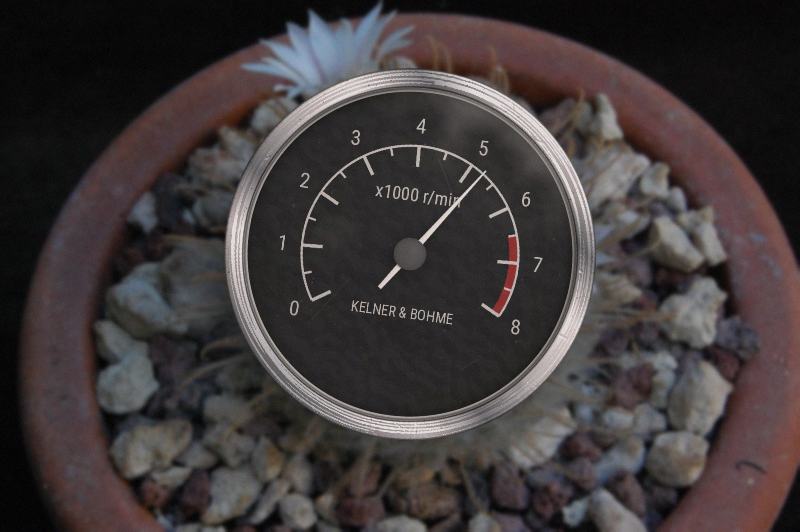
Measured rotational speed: 5250 rpm
